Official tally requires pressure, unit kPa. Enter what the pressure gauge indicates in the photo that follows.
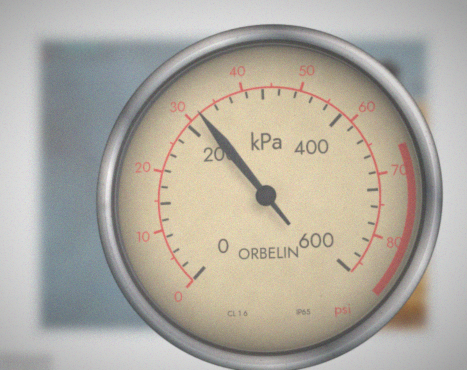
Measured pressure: 220 kPa
